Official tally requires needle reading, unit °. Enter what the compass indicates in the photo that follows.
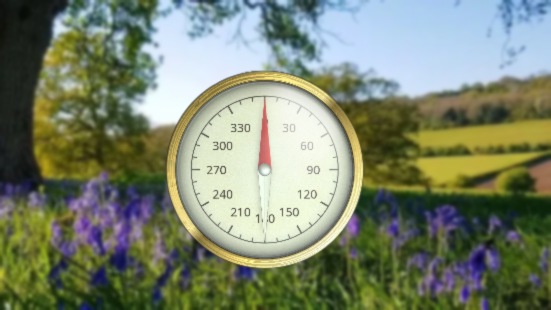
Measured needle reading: 0 °
